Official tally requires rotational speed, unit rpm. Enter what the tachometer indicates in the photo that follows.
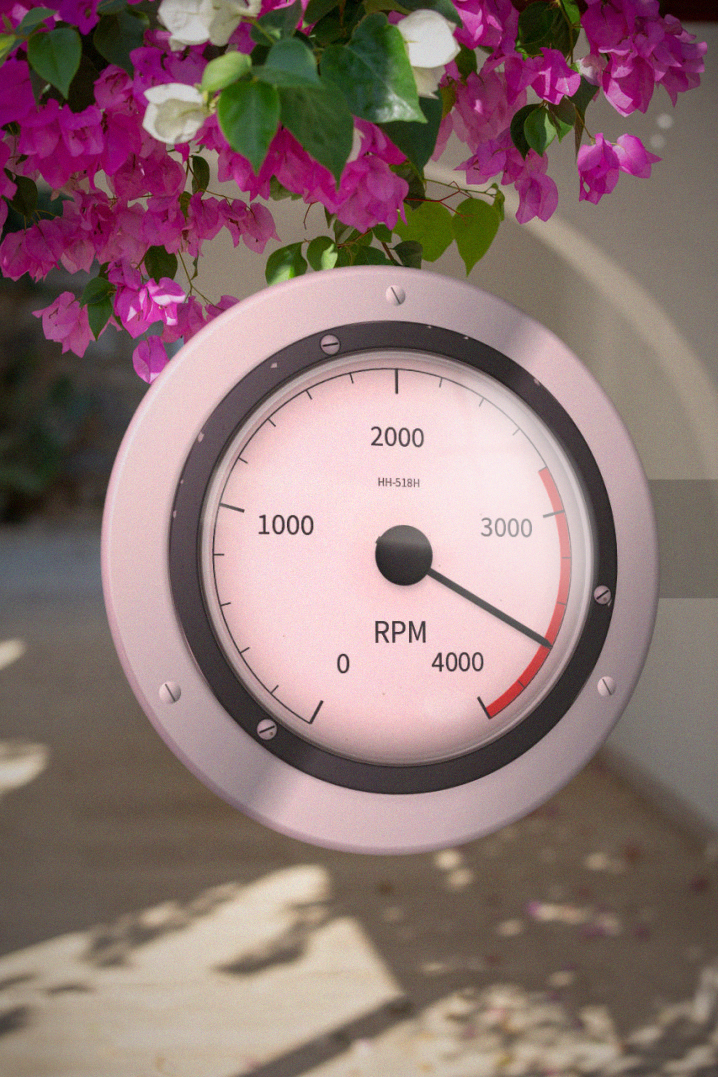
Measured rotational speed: 3600 rpm
